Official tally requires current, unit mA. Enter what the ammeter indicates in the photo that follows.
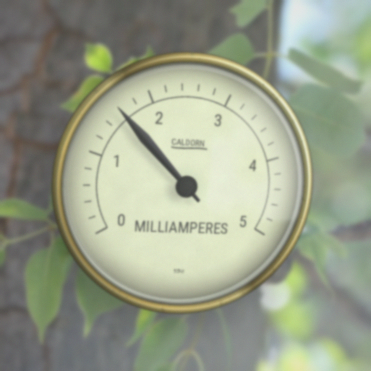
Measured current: 1.6 mA
